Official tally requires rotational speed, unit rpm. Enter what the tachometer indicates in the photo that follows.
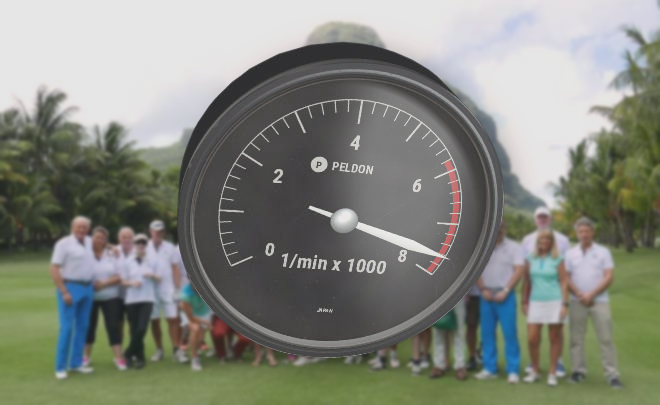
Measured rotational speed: 7600 rpm
